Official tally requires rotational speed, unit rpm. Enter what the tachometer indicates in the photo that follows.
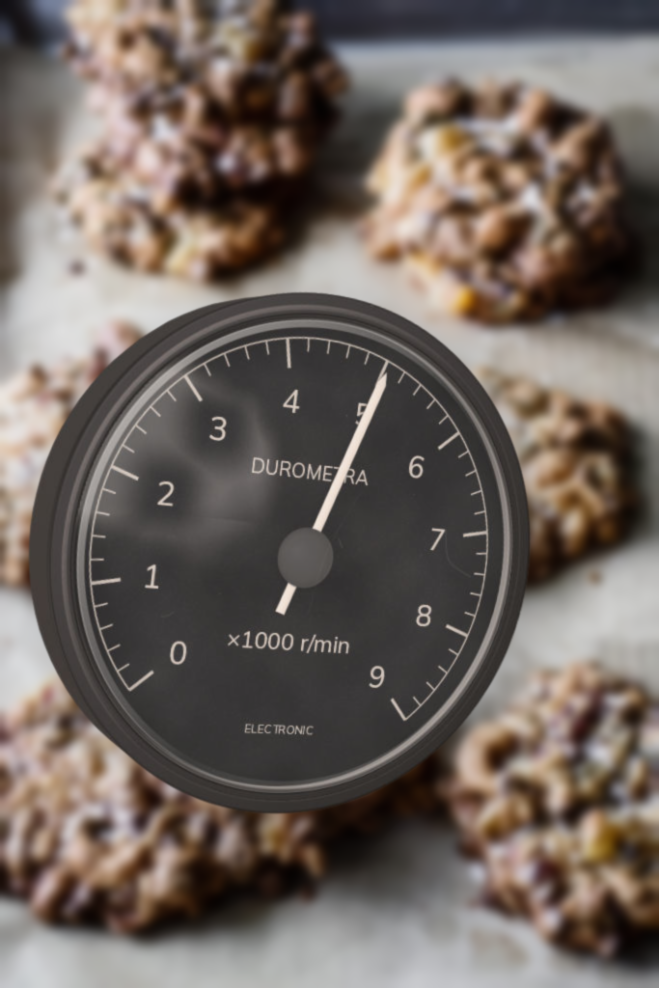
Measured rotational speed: 5000 rpm
